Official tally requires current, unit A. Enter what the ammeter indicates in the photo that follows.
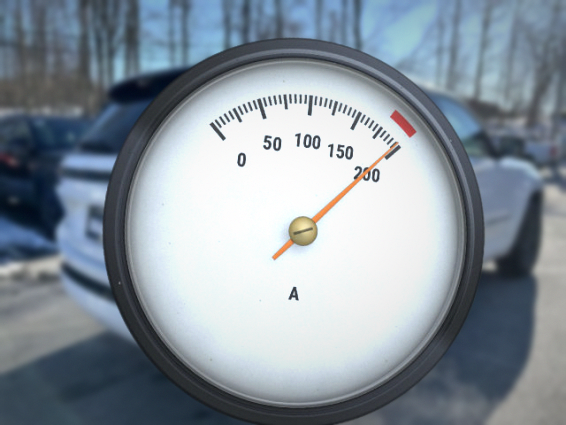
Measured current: 195 A
